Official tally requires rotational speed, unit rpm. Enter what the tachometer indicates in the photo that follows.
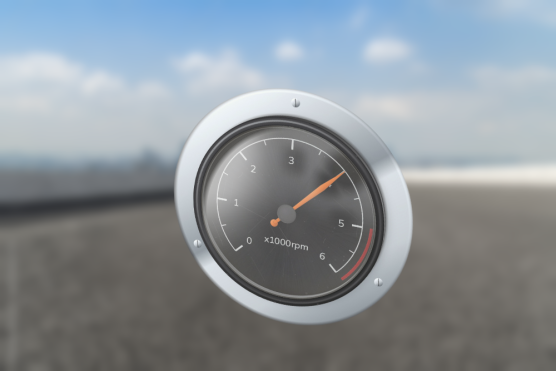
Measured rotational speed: 4000 rpm
